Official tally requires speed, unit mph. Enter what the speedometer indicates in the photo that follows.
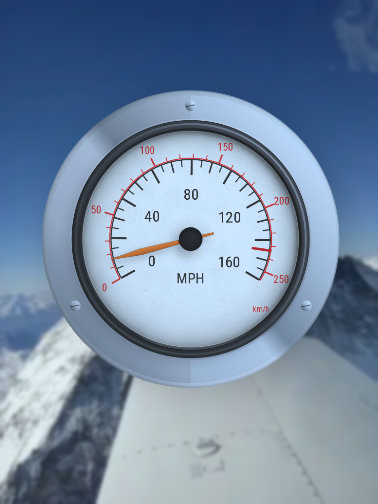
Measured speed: 10 mph
